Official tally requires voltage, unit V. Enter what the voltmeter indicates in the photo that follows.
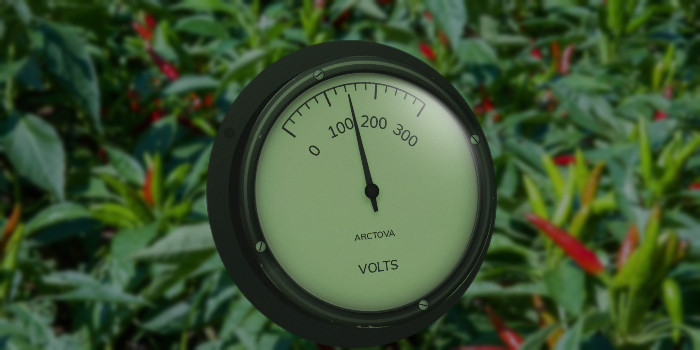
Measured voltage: 140 V
